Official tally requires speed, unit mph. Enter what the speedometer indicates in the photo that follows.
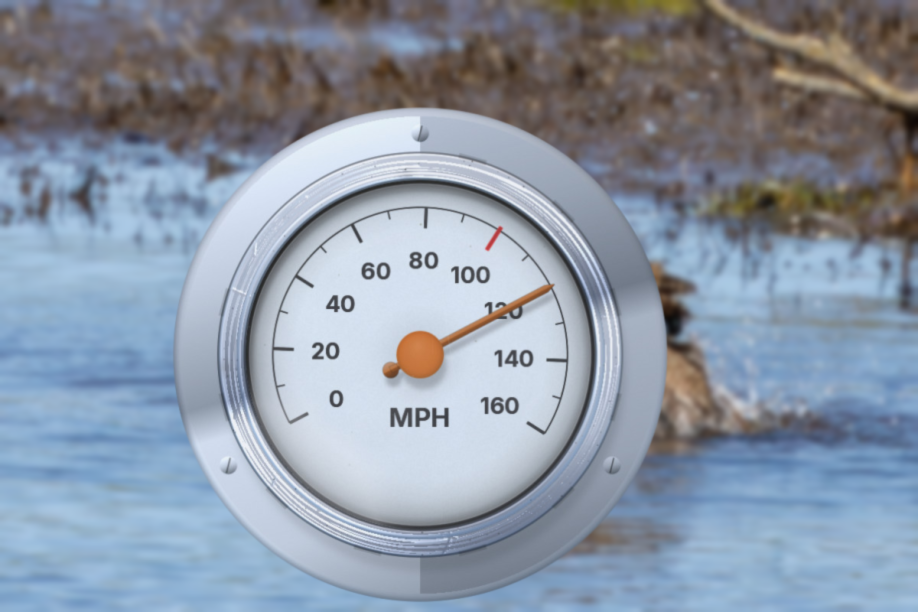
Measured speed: 120 mph
